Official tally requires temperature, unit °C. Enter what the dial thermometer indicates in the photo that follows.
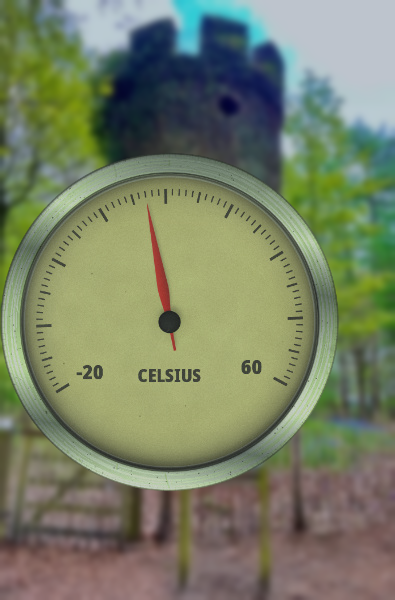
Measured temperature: 17 °C
